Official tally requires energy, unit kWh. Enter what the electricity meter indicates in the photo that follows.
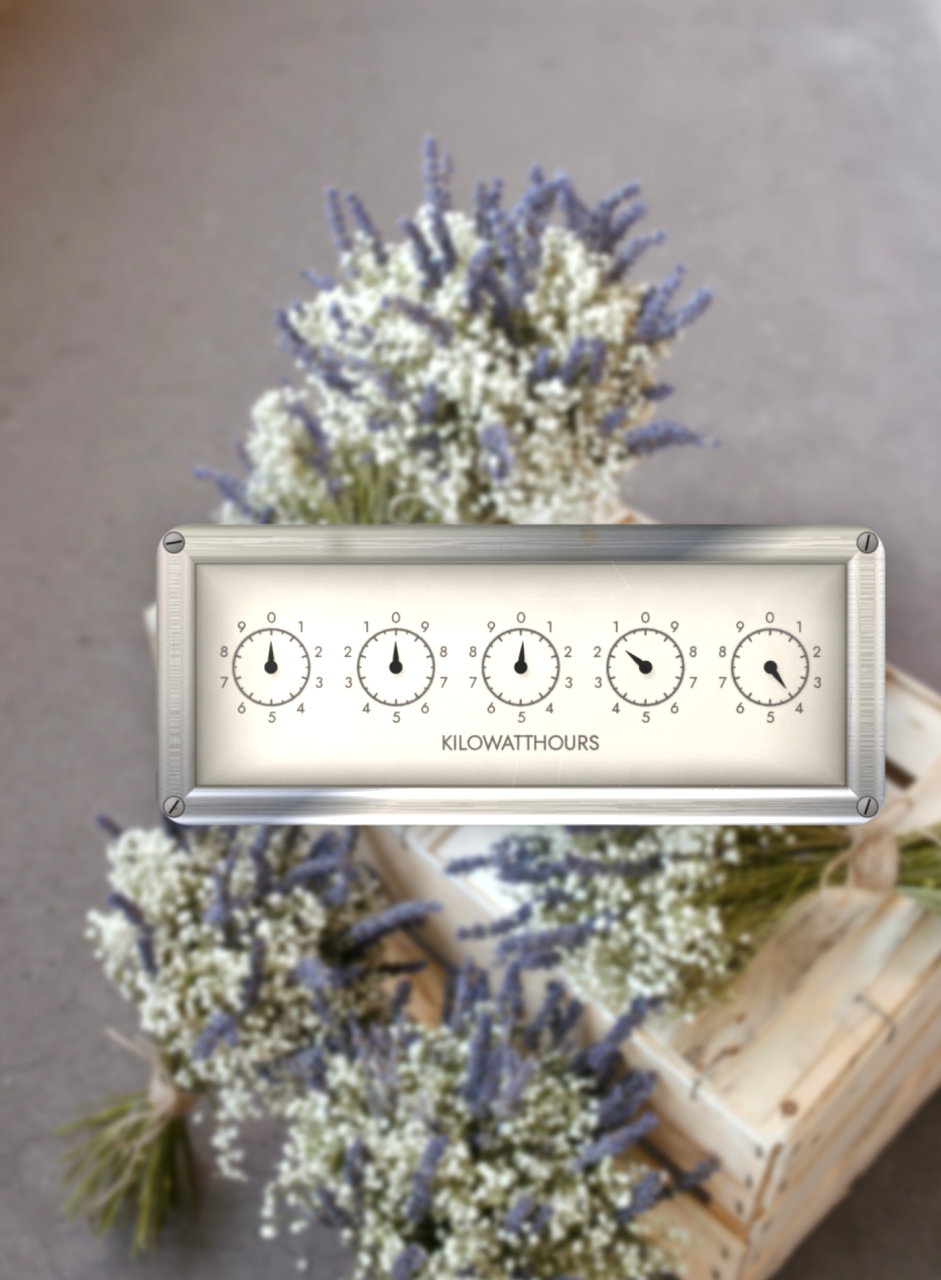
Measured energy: 14 kWh
